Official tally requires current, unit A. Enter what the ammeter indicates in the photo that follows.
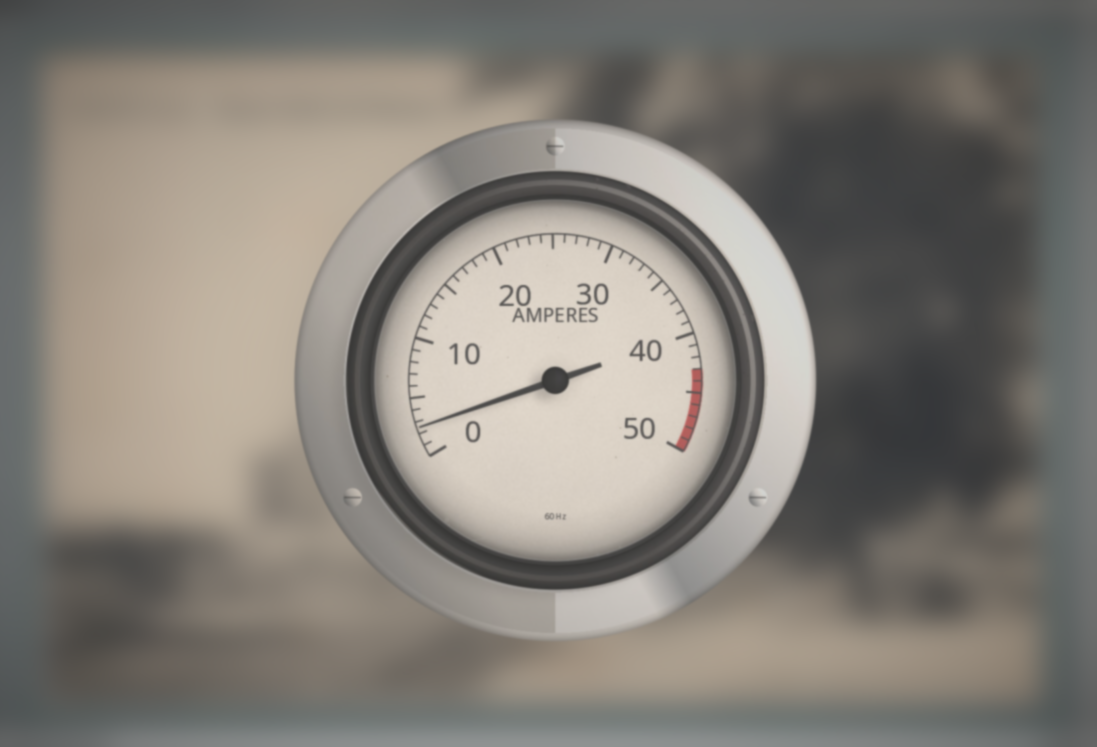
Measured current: 2.5 A
